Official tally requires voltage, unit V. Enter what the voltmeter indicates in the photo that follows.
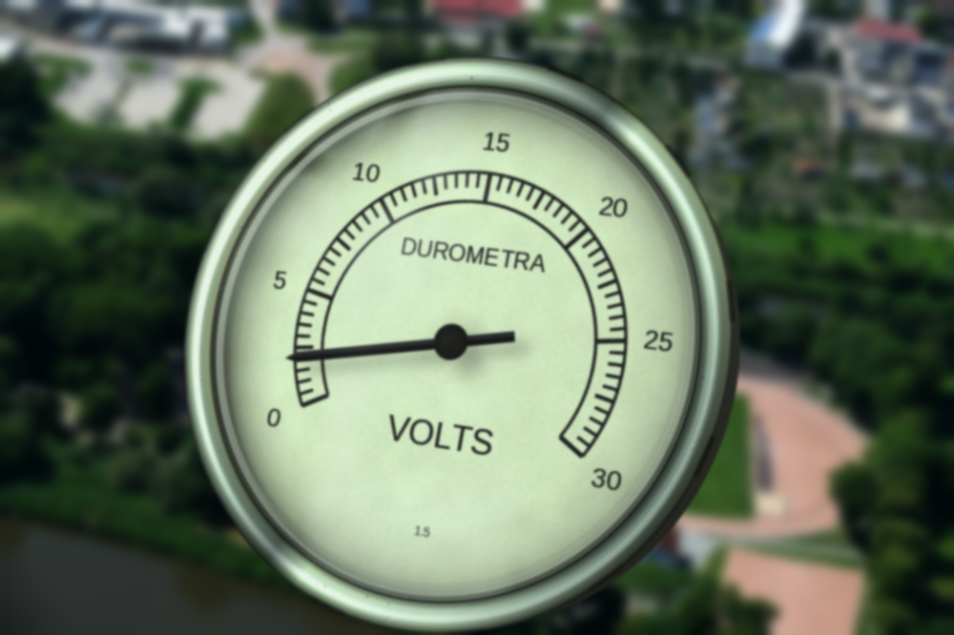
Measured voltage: 2 V
